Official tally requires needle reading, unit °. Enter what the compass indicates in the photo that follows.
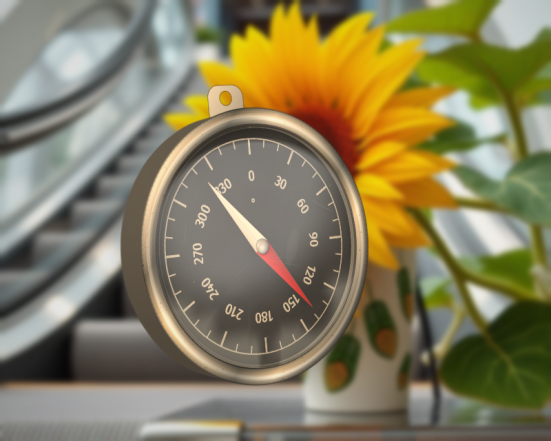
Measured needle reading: 140 °
